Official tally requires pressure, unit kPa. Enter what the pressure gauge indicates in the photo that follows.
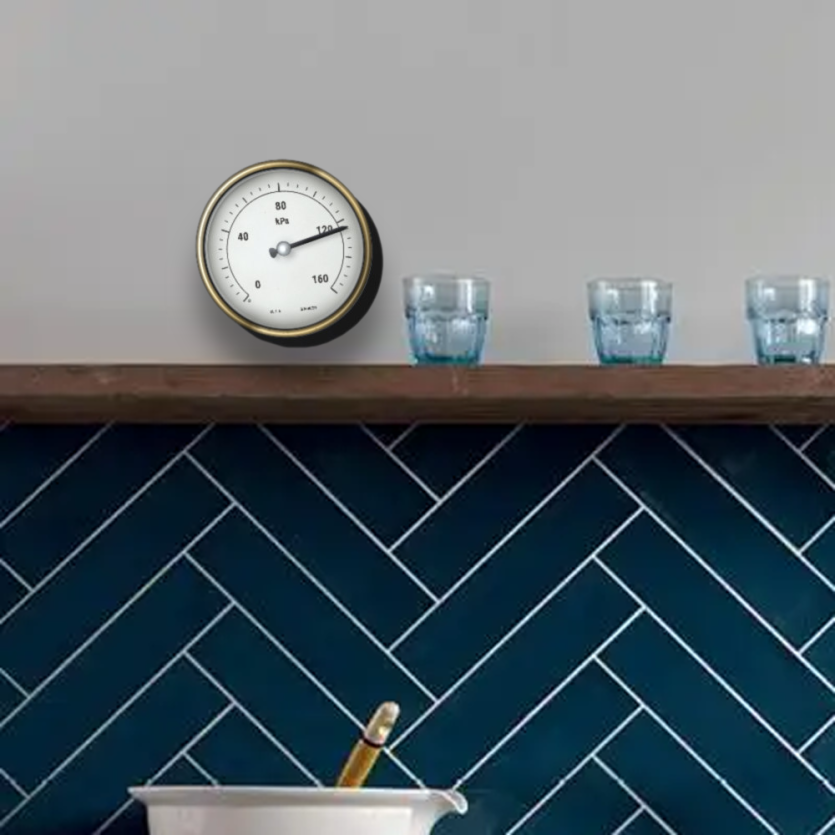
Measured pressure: 125 kPa
